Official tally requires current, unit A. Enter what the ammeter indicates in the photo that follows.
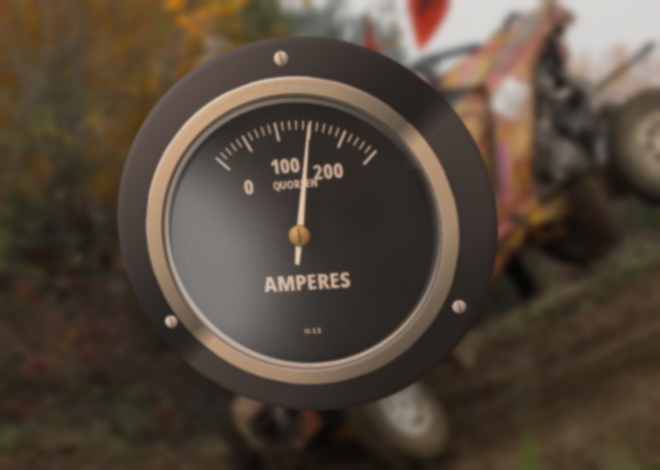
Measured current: 150 A
